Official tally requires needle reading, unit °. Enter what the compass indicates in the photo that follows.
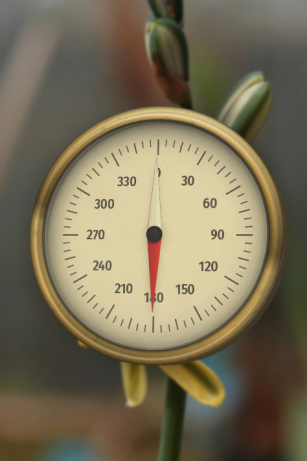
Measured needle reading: 180 °
